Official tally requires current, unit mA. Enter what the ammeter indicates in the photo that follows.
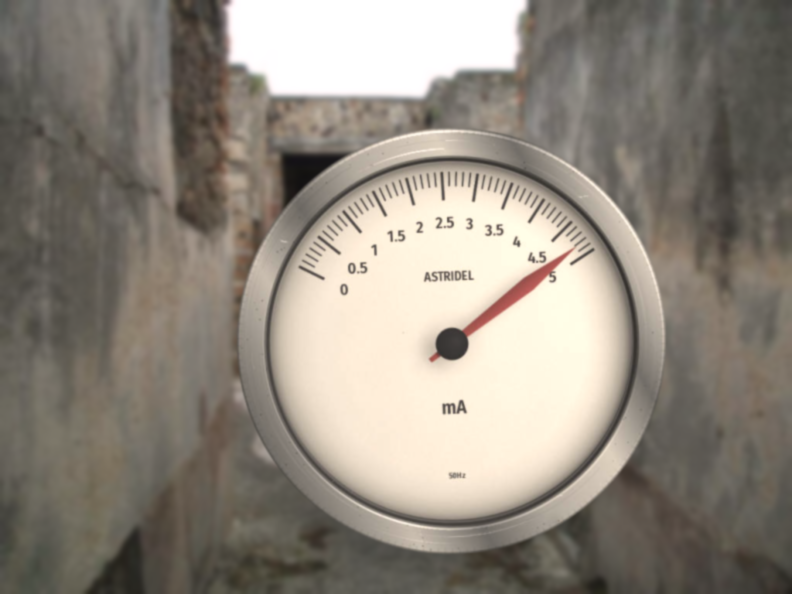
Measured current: 4.8 mA
